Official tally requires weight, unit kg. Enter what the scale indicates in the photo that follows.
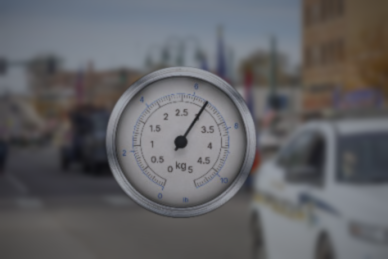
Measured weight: 3 kg
